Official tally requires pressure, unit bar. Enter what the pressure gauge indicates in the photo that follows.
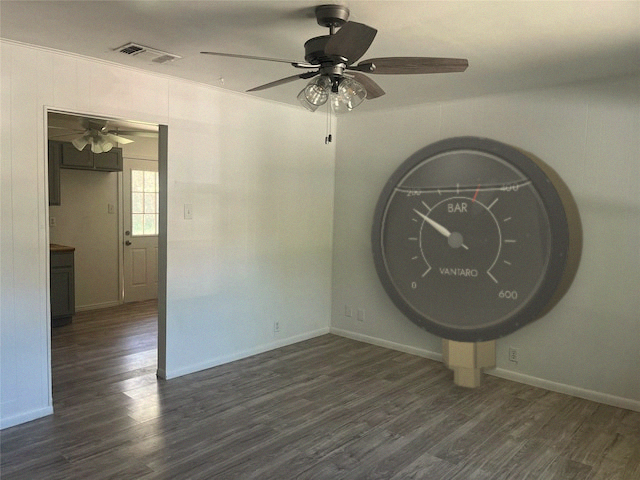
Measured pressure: 175 bar
